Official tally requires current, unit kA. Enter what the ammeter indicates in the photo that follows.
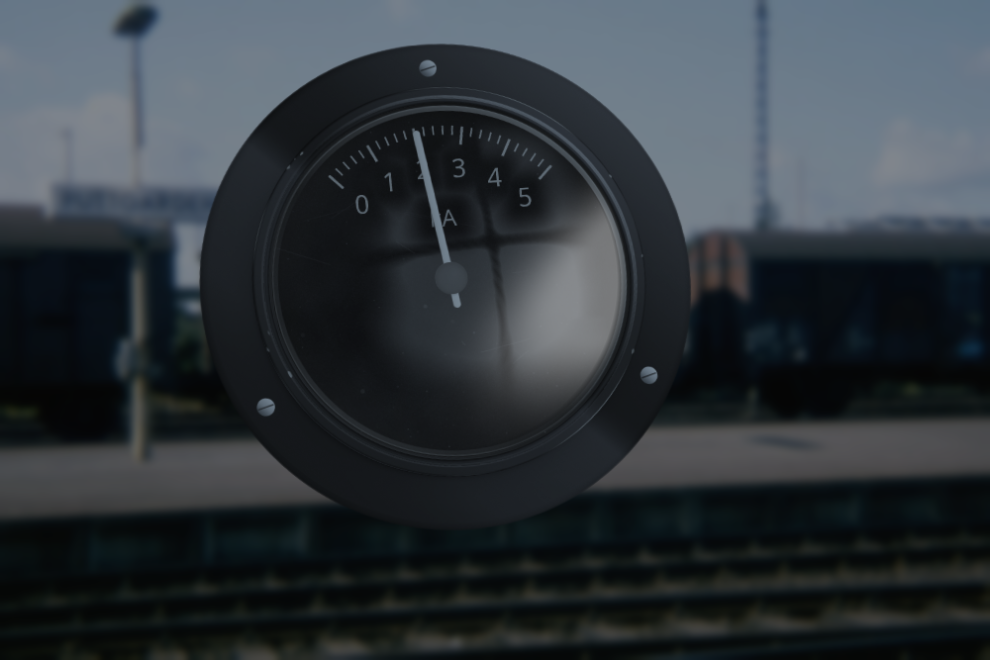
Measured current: 2 kA
